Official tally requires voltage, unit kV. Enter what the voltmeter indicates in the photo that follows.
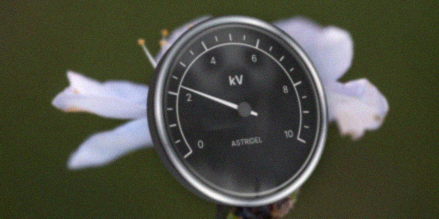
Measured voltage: 2.25 kV
